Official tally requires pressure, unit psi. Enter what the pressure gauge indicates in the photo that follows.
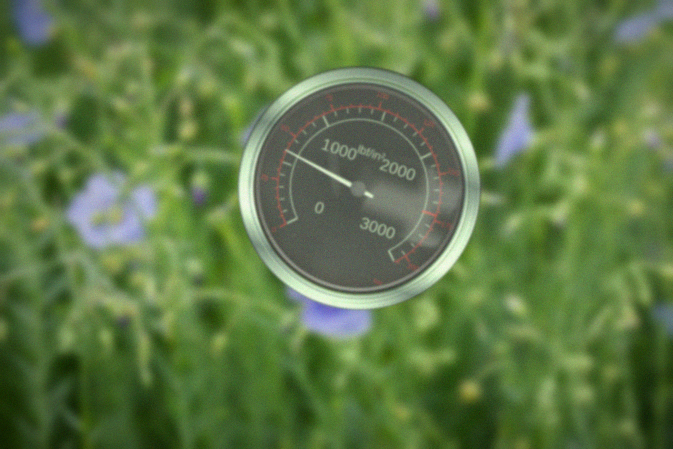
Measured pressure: 600 psi
